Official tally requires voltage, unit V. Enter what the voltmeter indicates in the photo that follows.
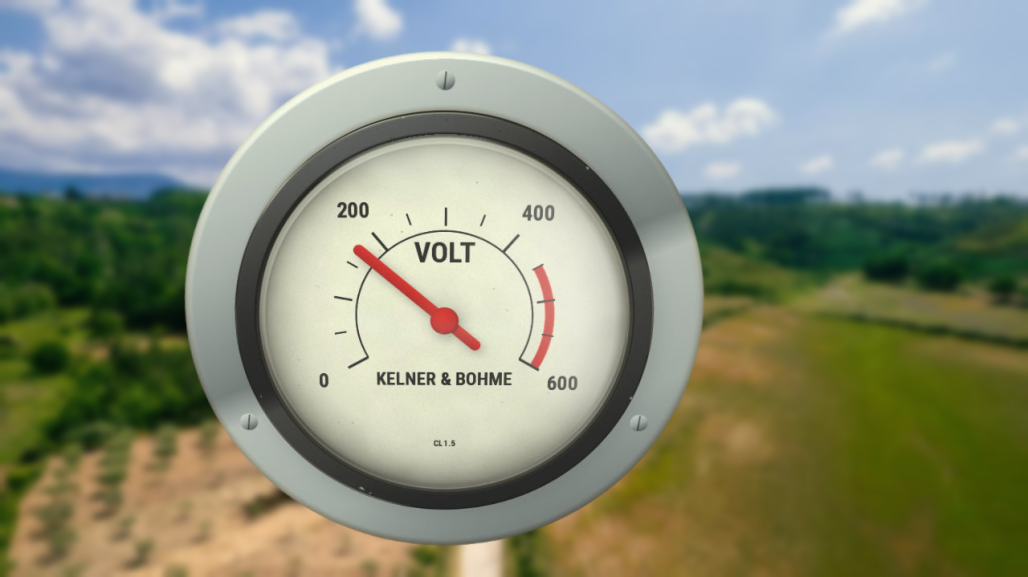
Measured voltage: 175 V
